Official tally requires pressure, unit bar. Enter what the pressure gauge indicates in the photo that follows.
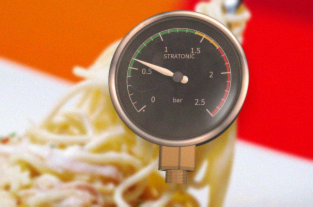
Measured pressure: 0.6 bar
